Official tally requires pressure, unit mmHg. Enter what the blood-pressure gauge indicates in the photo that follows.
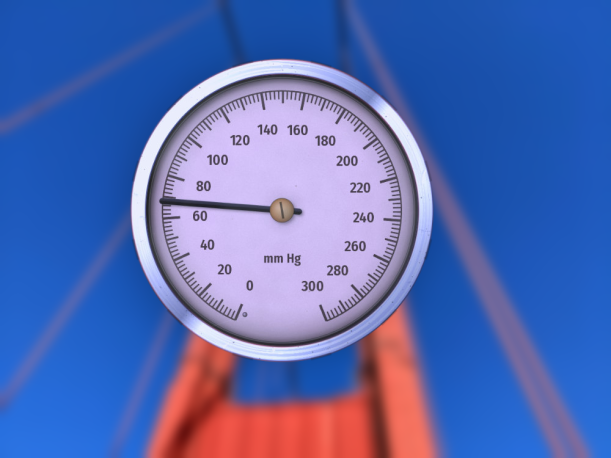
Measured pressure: 68 mmHg
